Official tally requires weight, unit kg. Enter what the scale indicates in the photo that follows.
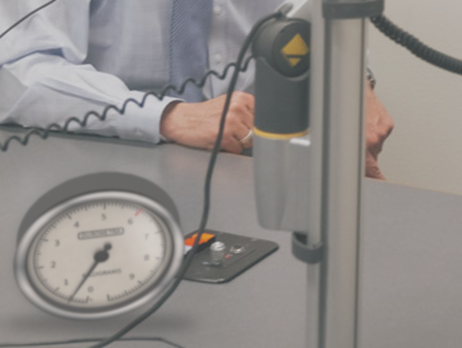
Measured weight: 0.5 kg
